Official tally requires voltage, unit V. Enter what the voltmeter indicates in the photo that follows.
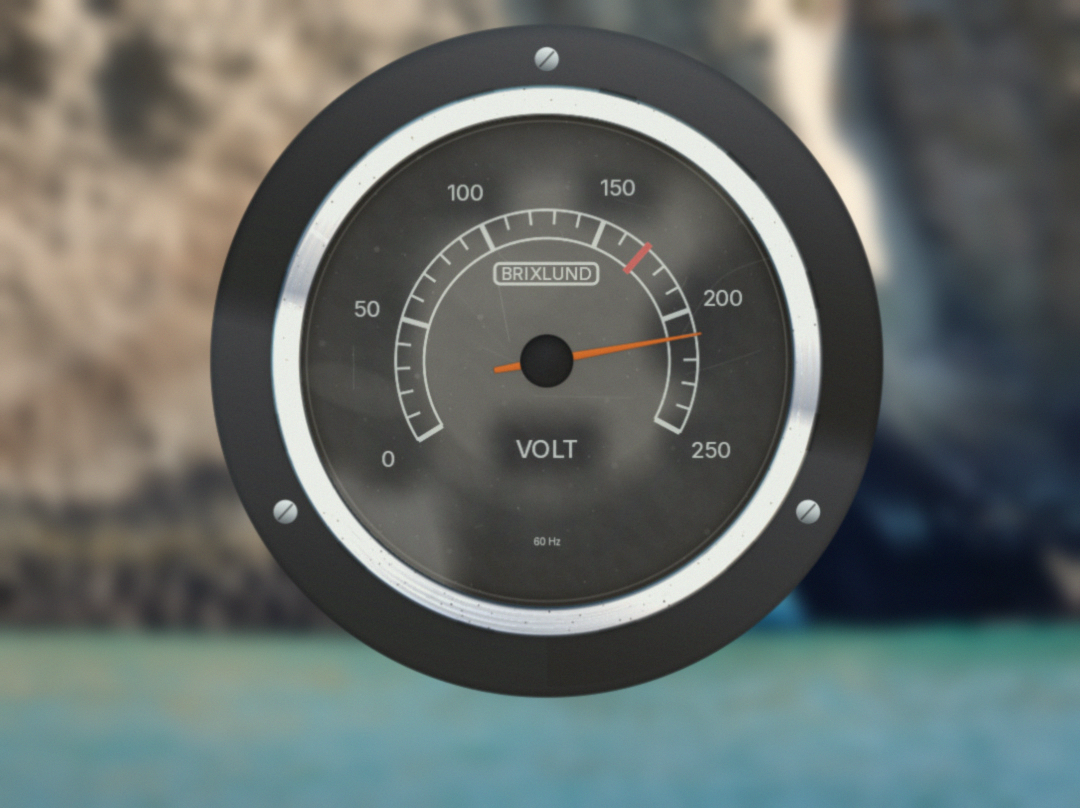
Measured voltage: 210 V
